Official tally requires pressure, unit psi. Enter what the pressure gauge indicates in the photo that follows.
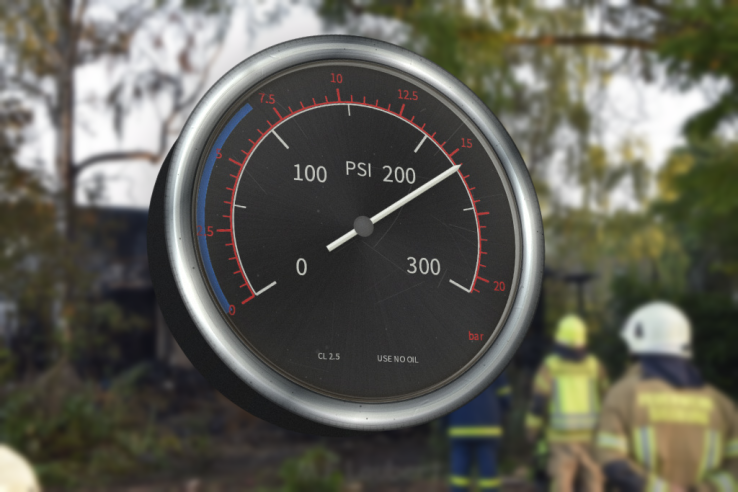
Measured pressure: 225 psi
